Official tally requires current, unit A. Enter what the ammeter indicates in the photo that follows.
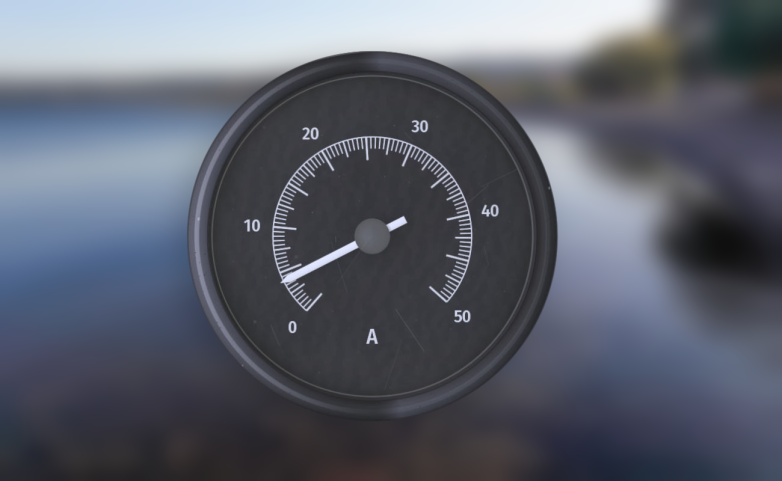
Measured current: 4 A
